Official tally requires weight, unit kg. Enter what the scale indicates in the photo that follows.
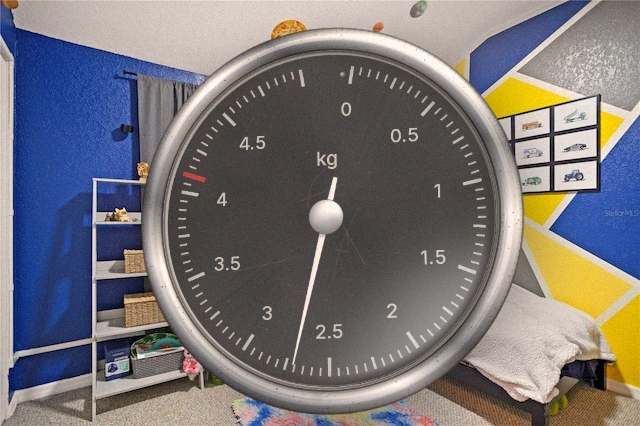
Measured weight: 2.7 kg
